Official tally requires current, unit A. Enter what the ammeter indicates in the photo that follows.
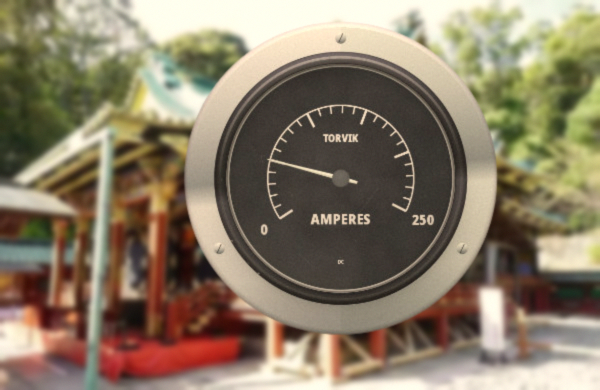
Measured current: 50 A
